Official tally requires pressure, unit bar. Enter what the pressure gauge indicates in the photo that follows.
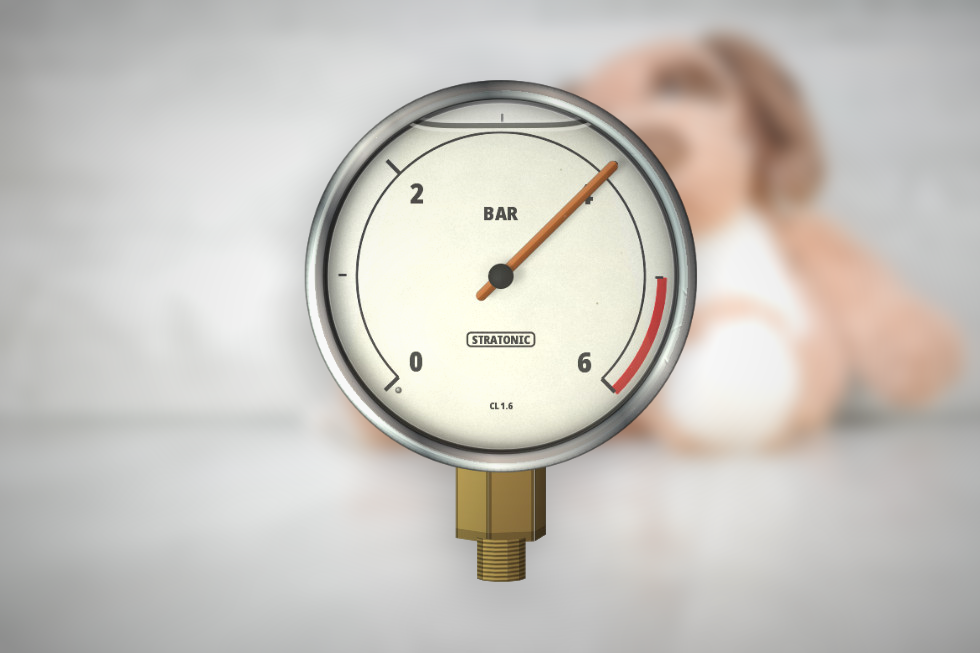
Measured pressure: 4 bar
